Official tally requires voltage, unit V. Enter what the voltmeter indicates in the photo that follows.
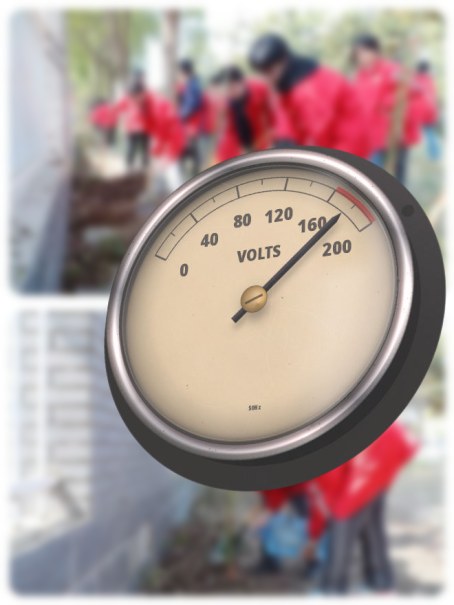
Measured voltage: 180 V
